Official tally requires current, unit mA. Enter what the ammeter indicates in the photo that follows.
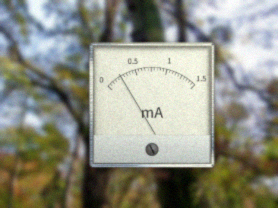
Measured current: 0.25 mA
